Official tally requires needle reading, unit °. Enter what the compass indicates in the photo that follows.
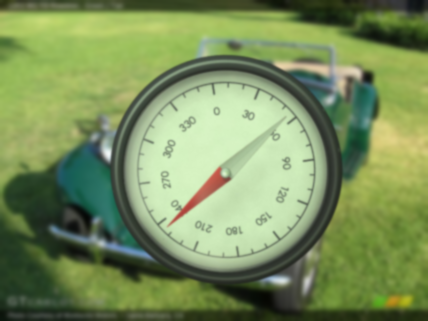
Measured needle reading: 235 °
